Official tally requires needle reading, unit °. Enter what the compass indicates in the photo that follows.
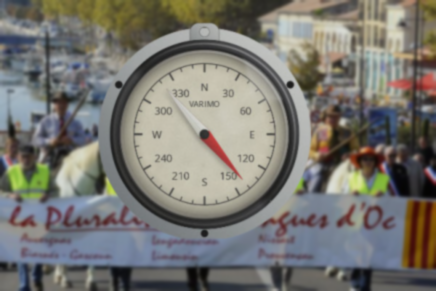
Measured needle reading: 140 °
